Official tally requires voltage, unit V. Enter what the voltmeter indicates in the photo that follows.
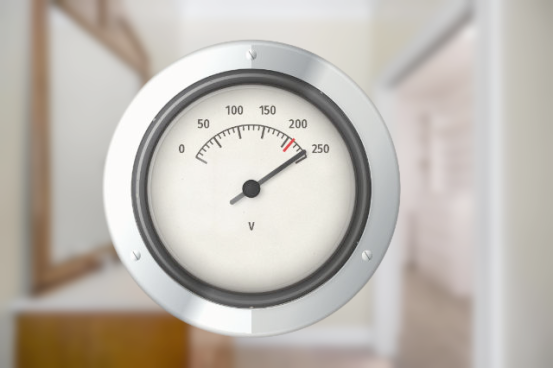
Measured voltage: 240 V
